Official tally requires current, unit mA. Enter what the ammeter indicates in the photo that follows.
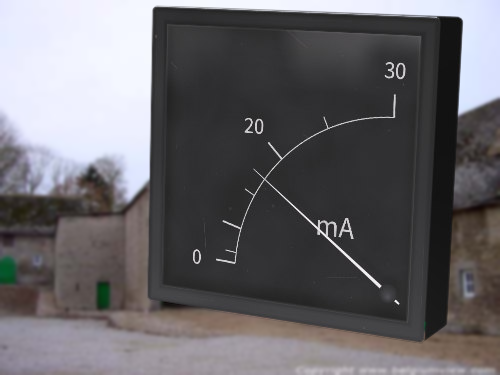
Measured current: 17.5 mA
